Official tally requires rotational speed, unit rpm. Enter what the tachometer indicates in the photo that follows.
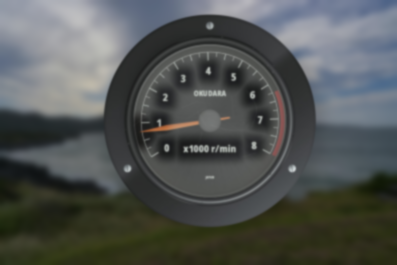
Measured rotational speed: 750 rpm
